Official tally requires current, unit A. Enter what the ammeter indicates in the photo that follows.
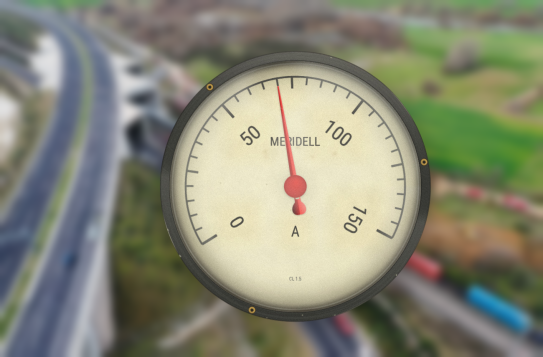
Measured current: 70 A
